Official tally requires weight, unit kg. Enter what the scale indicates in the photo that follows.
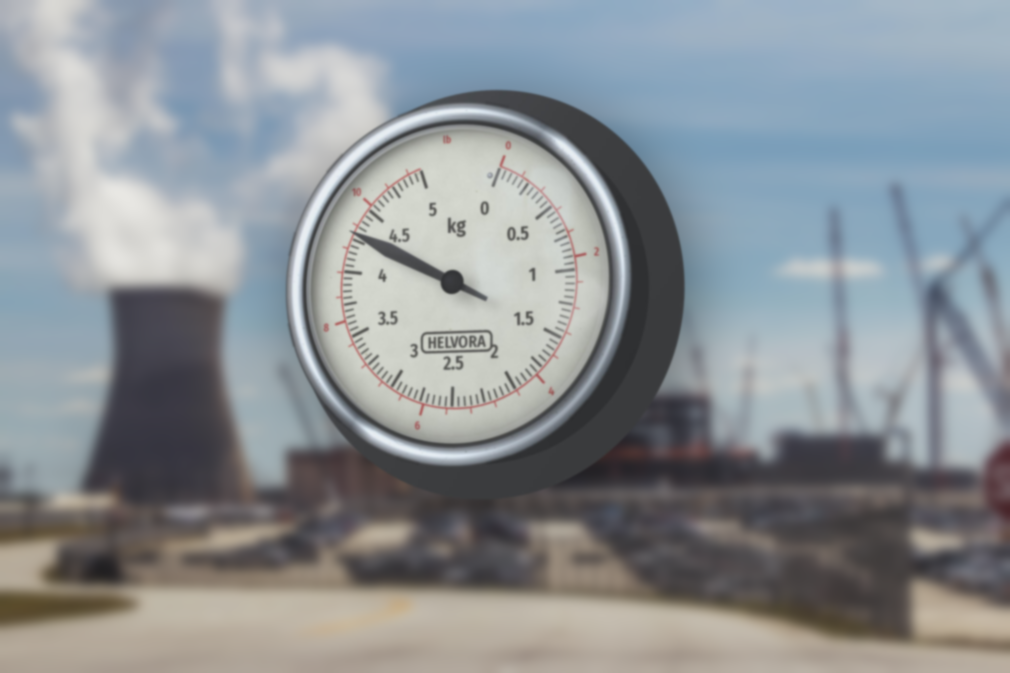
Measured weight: 4.3 kg
